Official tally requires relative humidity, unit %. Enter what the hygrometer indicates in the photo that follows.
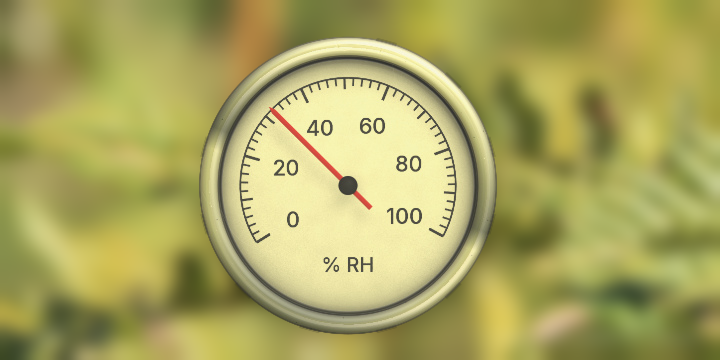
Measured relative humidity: 32 %
